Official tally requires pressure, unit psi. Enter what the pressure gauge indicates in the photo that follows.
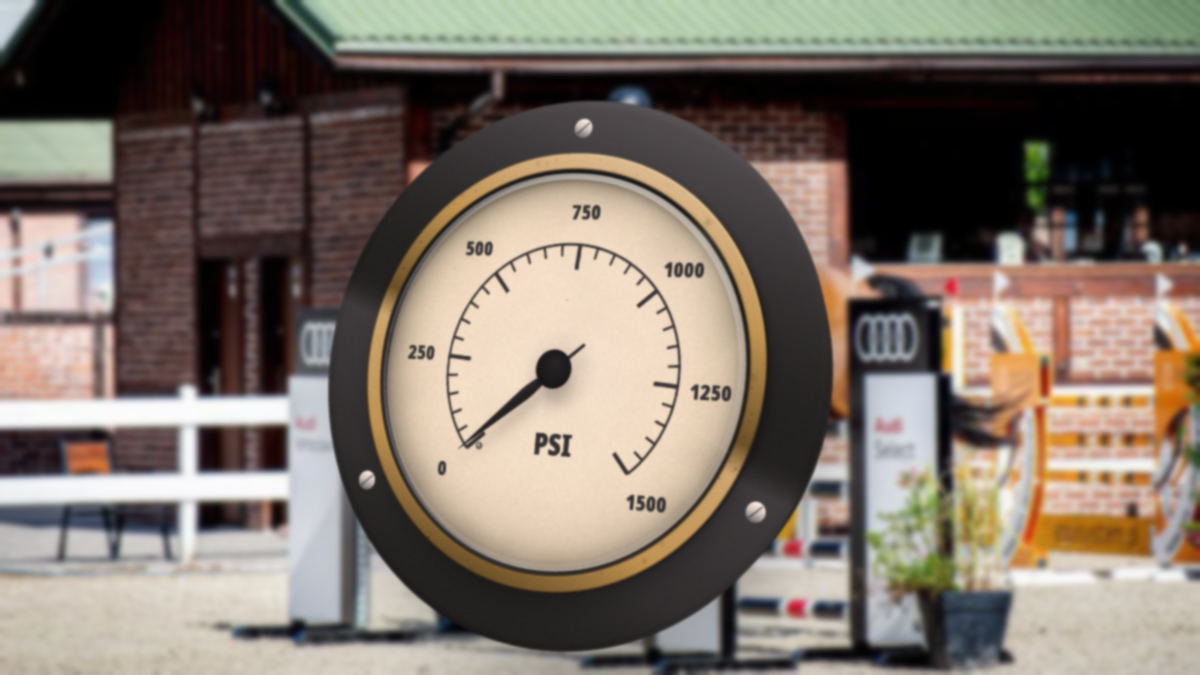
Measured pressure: 0 psi
